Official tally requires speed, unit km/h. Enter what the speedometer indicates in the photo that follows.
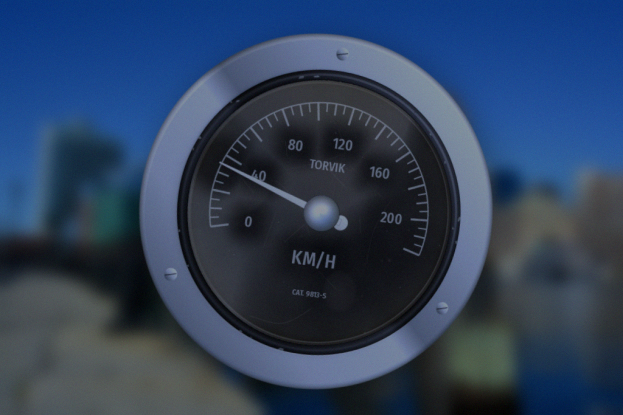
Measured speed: 35 km/h
